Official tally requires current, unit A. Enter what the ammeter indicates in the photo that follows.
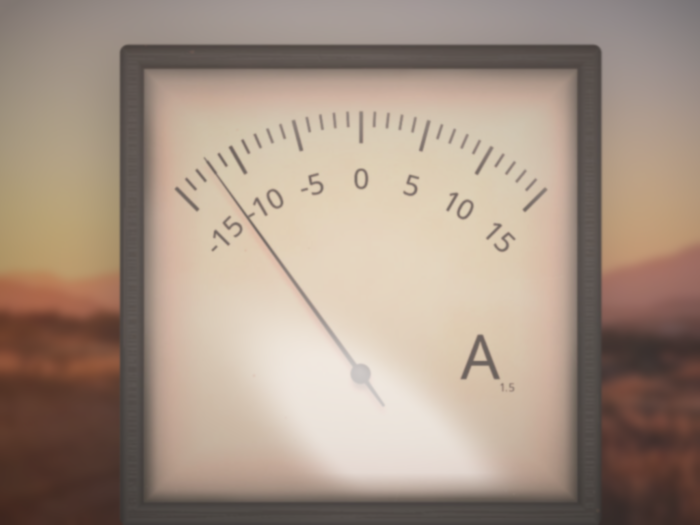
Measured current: -12 A
